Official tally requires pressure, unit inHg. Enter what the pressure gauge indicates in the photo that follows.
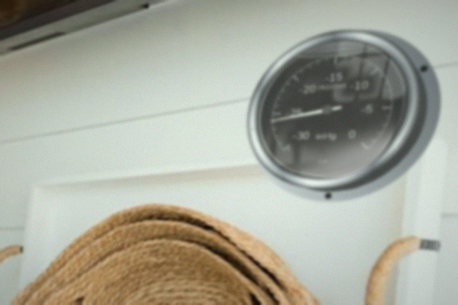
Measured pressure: -26 inHg
